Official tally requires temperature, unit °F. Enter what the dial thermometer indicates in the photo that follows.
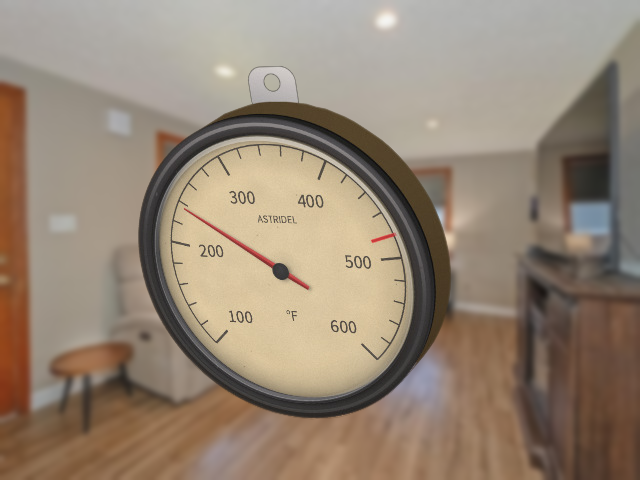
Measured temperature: 240 °F
